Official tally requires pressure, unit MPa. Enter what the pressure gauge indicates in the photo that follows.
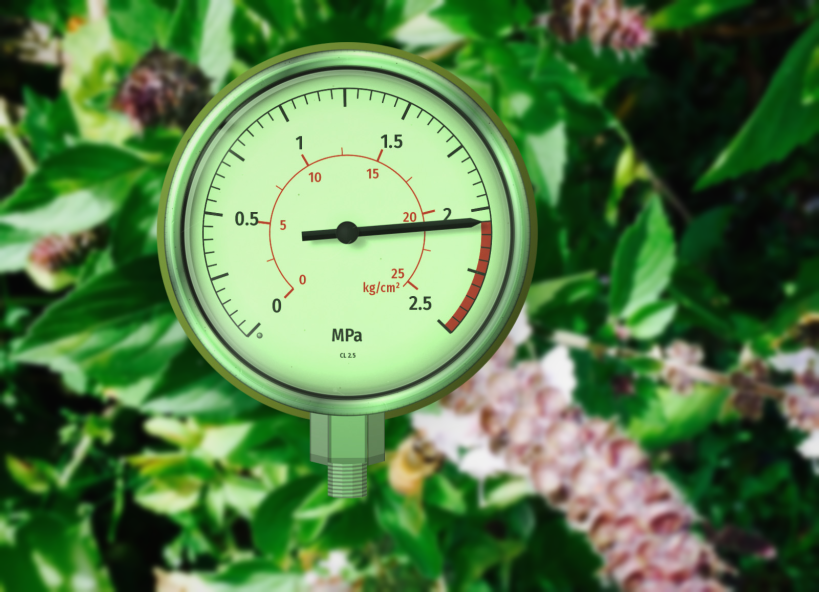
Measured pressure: 2.05 MPa
